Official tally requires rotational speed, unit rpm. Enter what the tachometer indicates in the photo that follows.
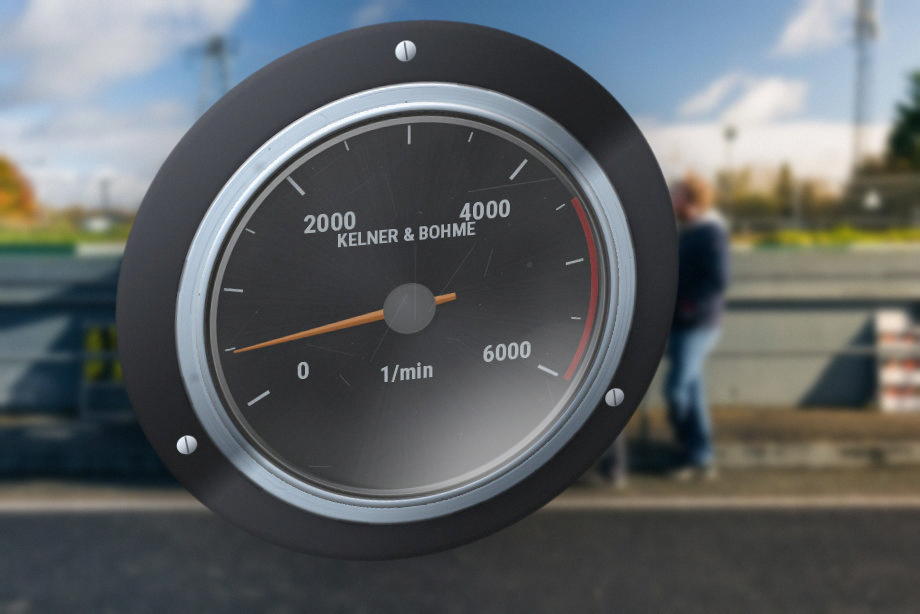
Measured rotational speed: 500 rpm
